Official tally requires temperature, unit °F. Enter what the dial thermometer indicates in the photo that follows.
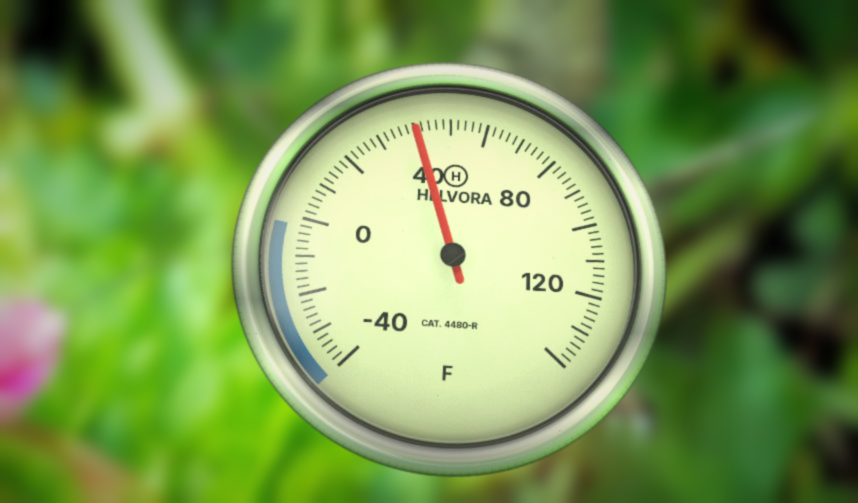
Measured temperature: 40 °F
